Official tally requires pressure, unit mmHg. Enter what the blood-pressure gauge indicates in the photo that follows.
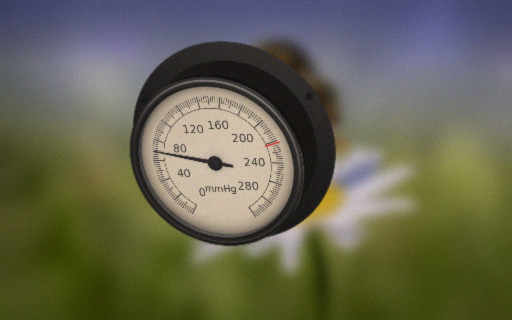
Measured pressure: 70 mmHg
